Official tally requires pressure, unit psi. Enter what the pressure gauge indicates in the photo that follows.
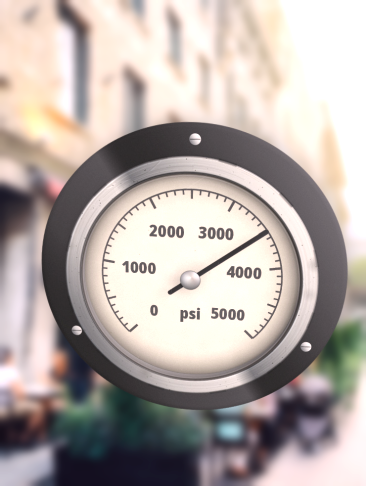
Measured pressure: 3500 psi
